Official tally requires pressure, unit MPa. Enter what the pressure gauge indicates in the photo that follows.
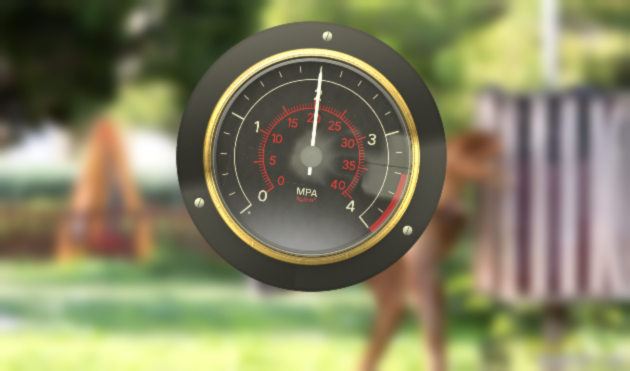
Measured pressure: 2 MPa
